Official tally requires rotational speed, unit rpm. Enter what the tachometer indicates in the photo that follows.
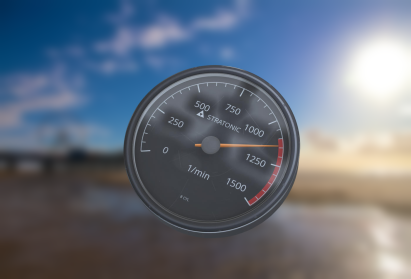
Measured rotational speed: 1150 rpm
